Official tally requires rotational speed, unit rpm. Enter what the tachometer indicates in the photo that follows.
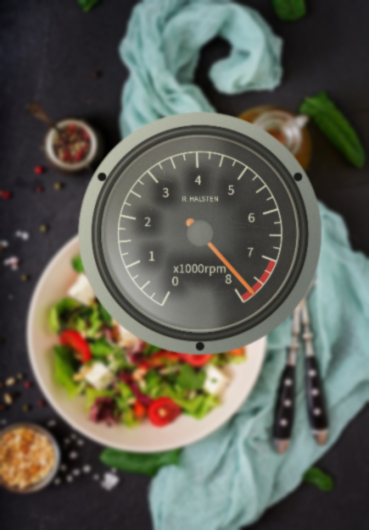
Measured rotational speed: 7750 rpm
